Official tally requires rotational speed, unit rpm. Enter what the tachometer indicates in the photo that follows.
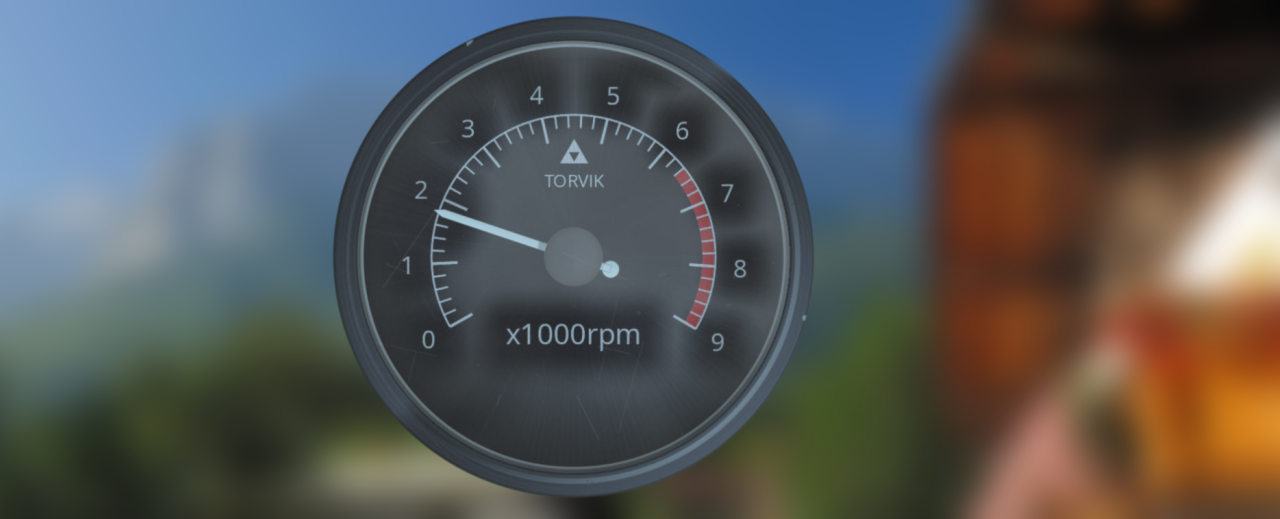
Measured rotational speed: 1800 rpm
